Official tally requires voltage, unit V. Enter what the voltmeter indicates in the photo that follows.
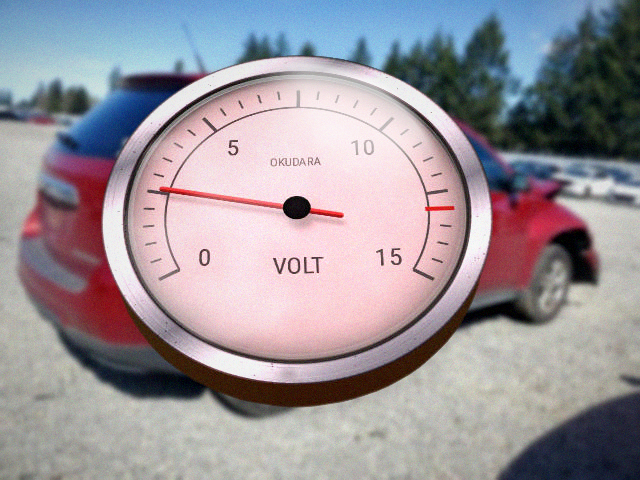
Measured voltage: 2.5 V
